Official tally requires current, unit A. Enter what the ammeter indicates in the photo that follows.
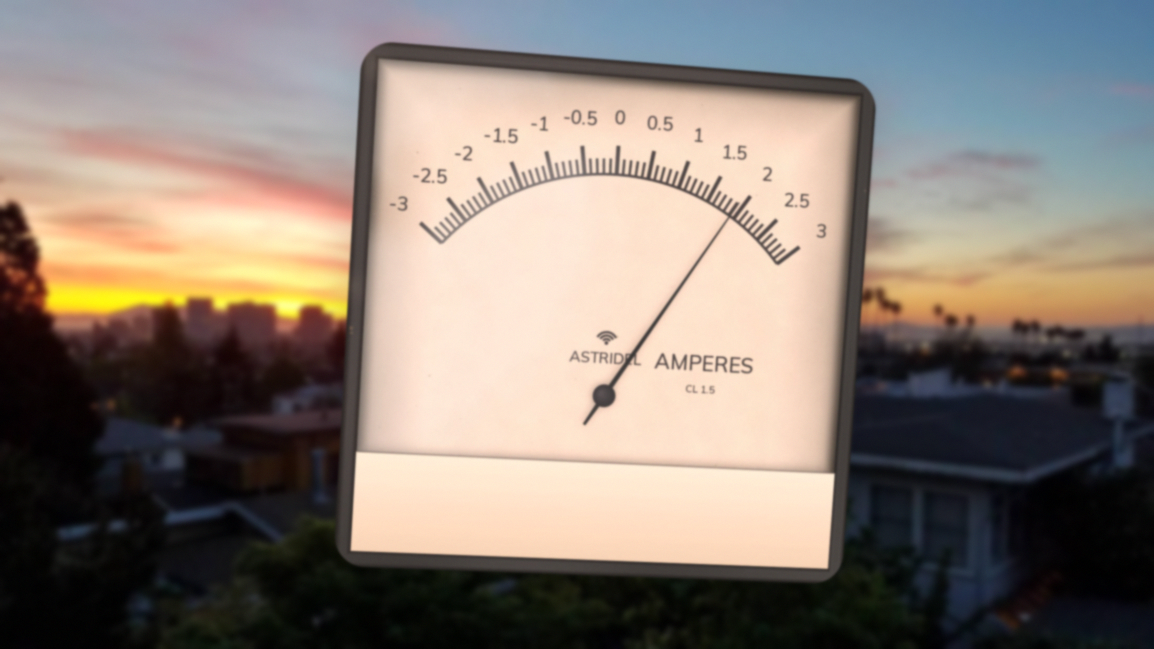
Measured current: 1.9 A
